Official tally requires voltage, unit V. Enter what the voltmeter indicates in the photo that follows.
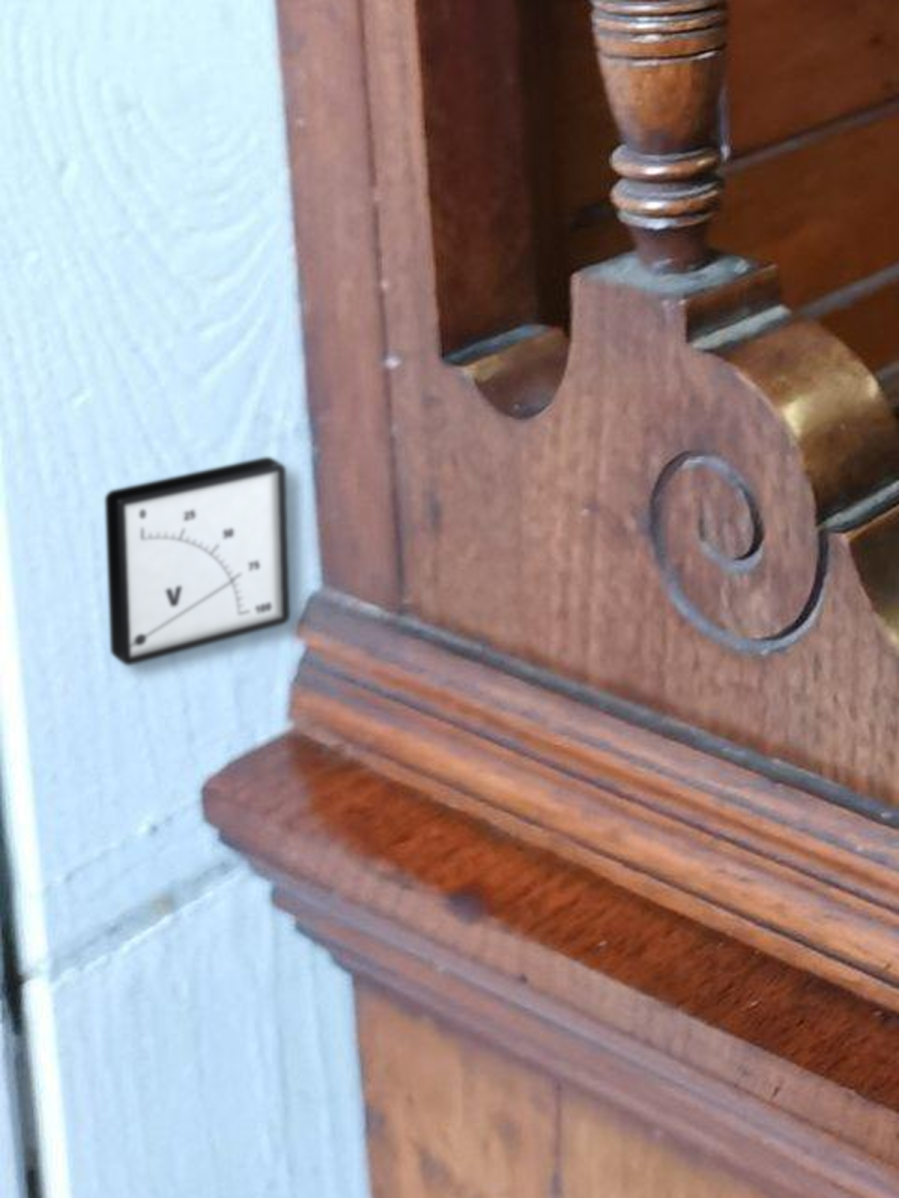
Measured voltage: 75 V
